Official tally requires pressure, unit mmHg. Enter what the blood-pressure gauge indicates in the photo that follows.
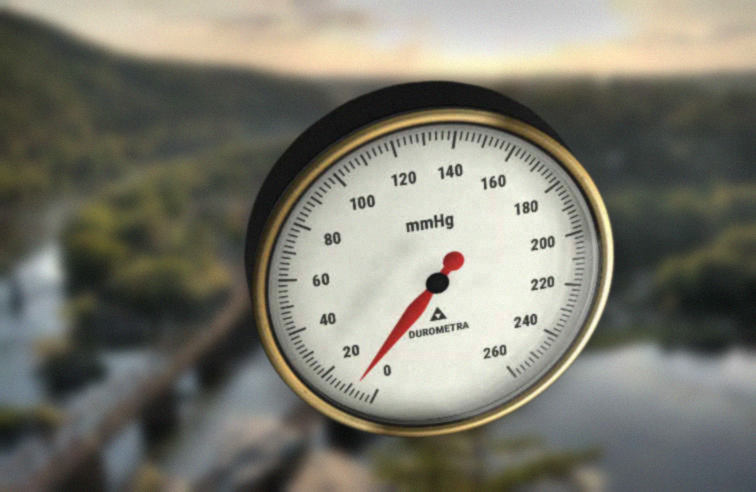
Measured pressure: 10 mmHg
